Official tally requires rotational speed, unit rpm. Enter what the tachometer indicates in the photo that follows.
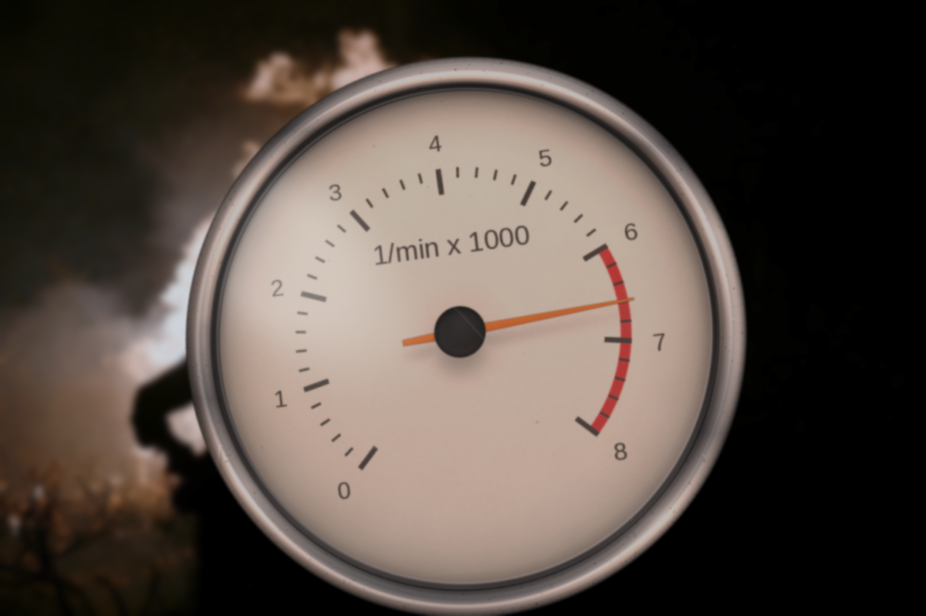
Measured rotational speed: 6600 rpm
